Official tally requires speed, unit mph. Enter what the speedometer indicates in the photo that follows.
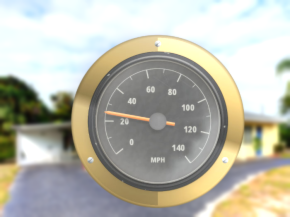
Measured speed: 25 mph
